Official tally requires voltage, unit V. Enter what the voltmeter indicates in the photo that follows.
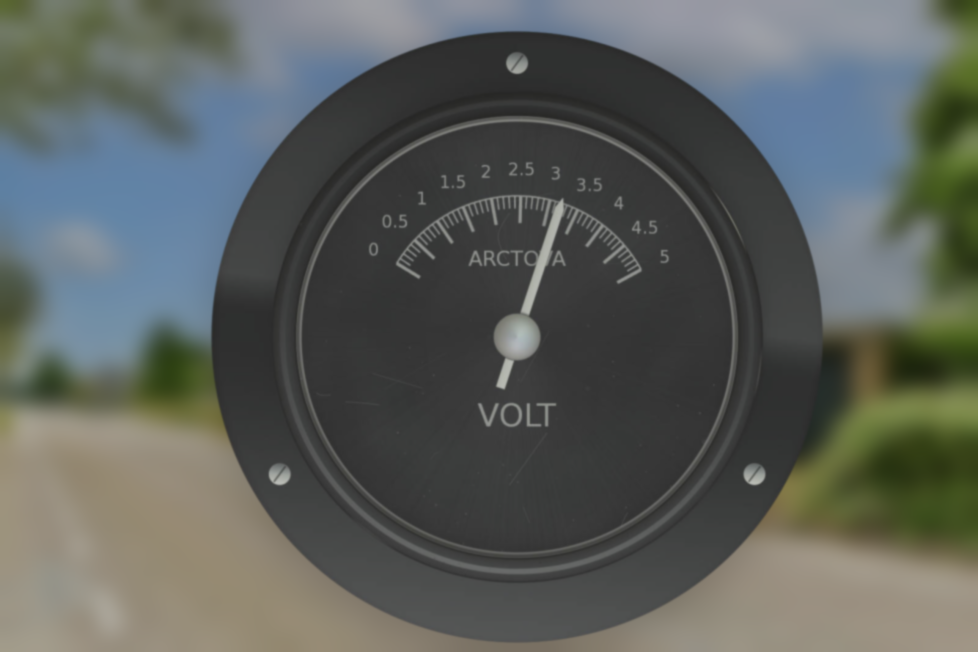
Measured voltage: 3.2 V
